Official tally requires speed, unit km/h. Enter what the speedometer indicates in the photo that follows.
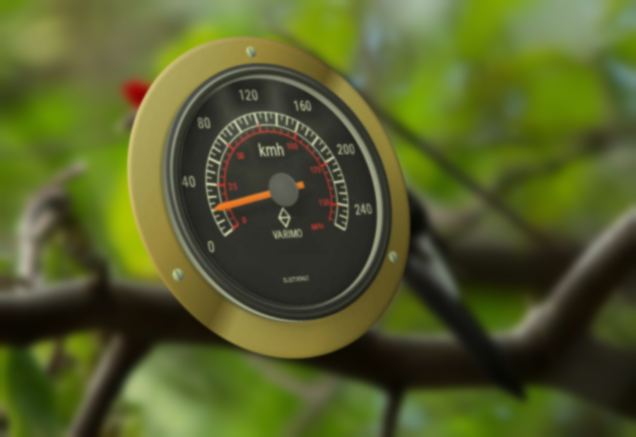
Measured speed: 20 km/h
